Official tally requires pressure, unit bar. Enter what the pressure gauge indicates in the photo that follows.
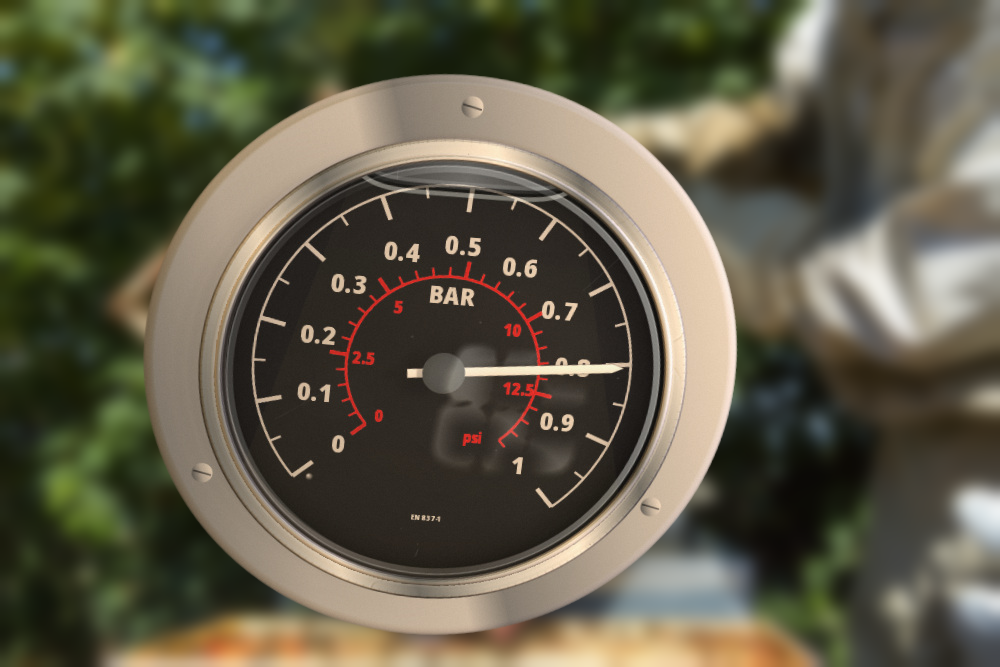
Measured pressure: 0.8 bar
